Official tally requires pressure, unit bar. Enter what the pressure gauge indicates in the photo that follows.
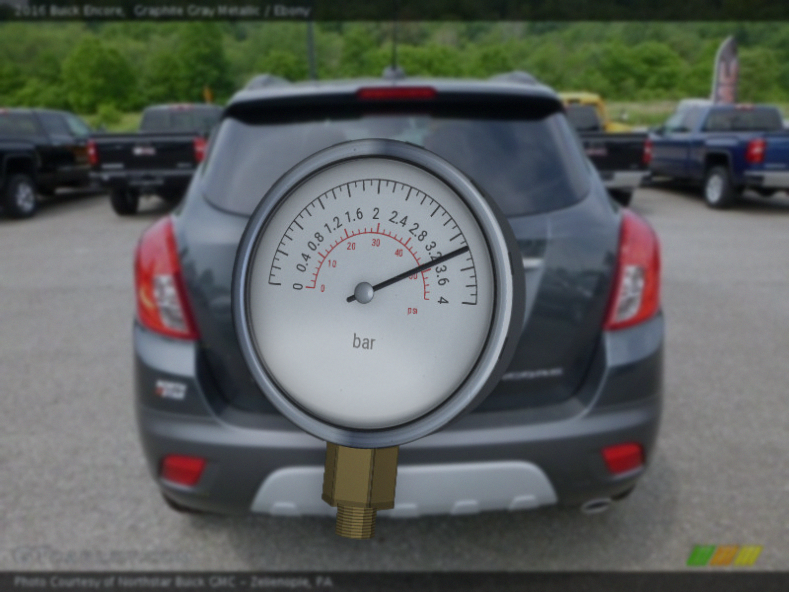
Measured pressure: 3.4 bar
